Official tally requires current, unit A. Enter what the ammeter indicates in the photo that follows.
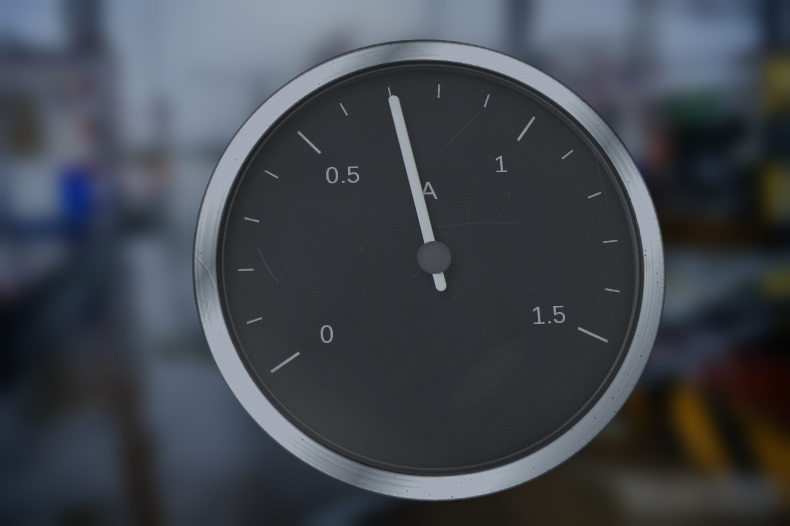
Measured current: 0.7 A
